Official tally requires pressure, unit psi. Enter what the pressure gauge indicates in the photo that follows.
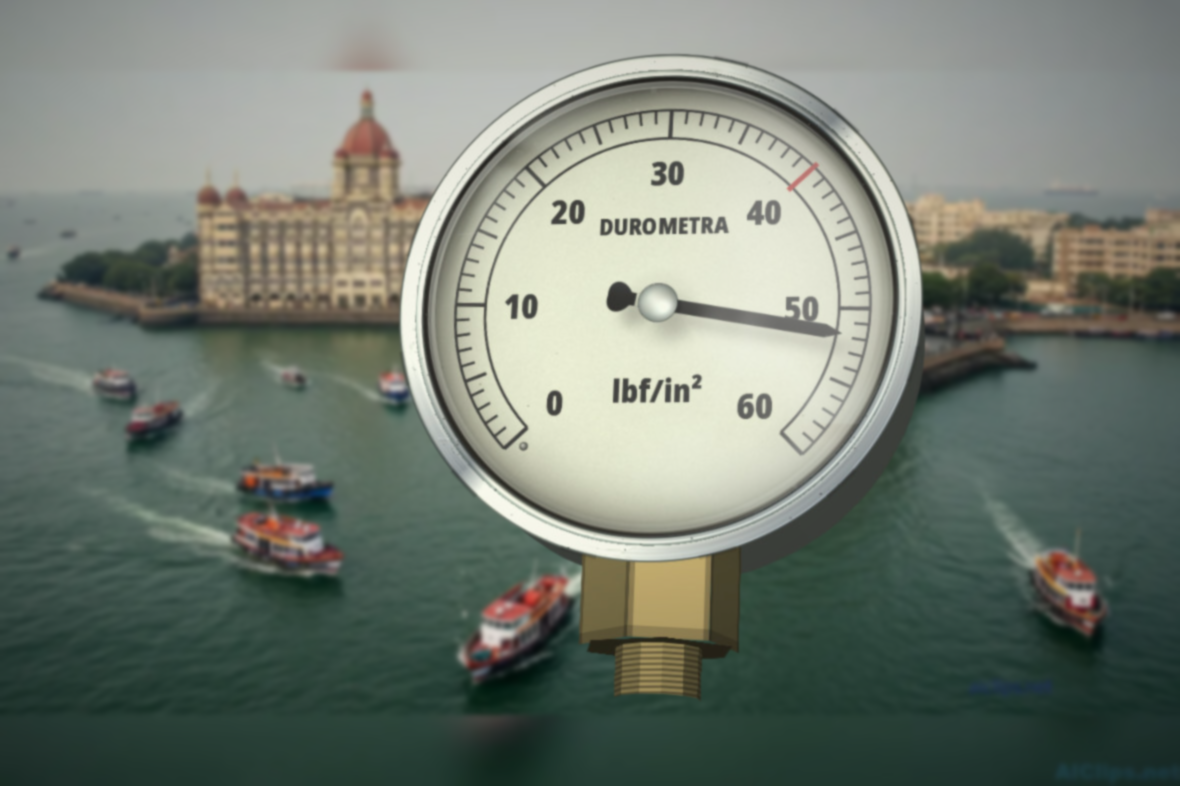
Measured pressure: 52 psi
